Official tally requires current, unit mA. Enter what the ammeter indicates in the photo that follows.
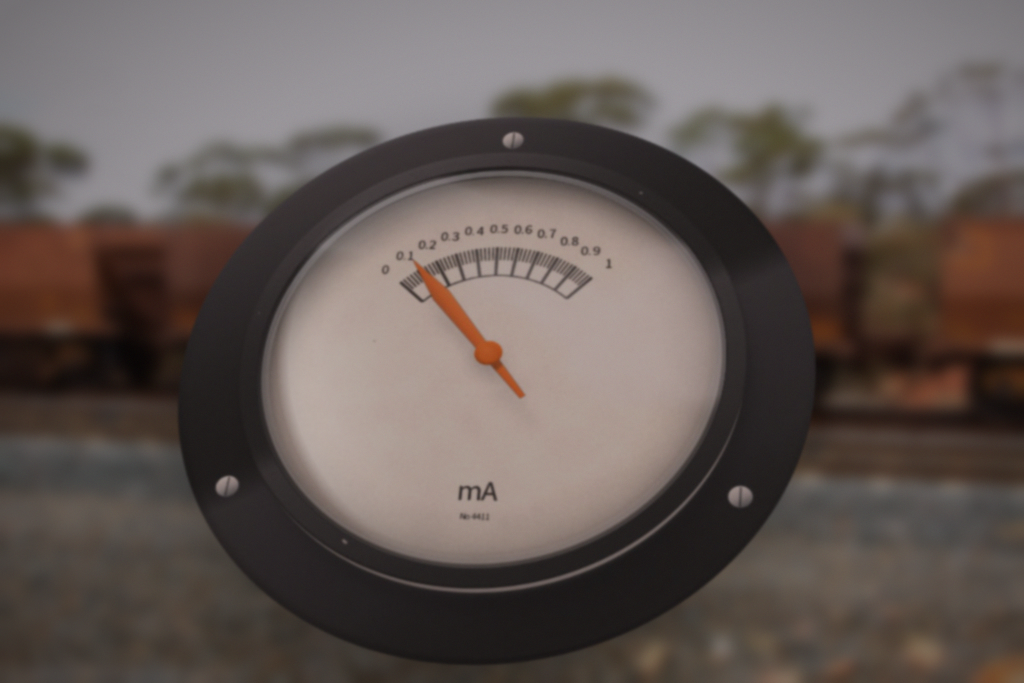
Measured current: 0.1 mA
